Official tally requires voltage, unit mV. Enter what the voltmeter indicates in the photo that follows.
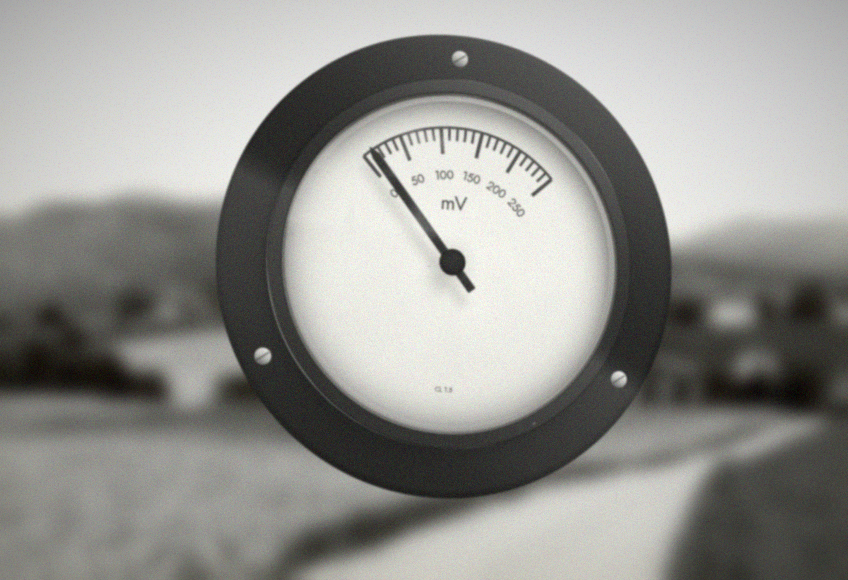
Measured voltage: 10 mV
